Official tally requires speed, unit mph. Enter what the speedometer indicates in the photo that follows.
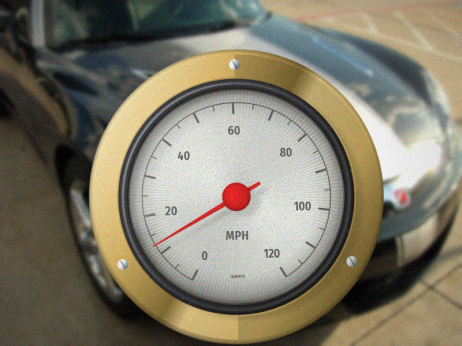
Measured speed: 12.5 mph
